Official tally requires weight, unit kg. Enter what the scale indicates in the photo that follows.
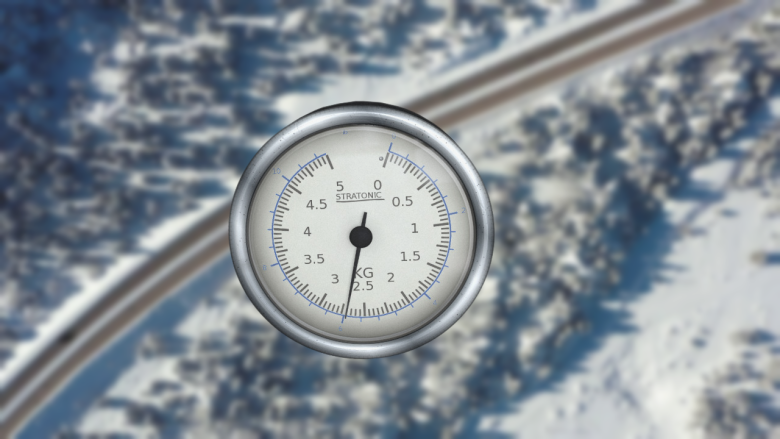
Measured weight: 2.7 kg
